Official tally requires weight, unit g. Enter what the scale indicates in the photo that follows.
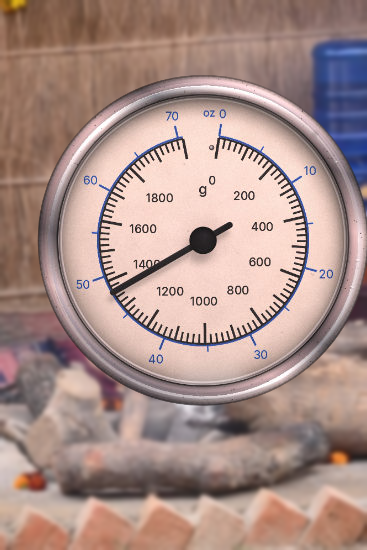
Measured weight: 1360 g
